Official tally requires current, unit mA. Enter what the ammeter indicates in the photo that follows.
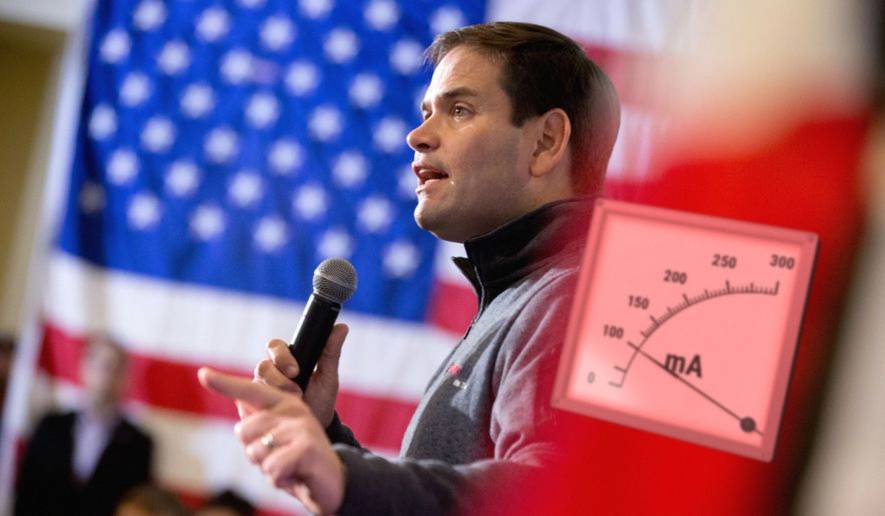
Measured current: 100 mA
